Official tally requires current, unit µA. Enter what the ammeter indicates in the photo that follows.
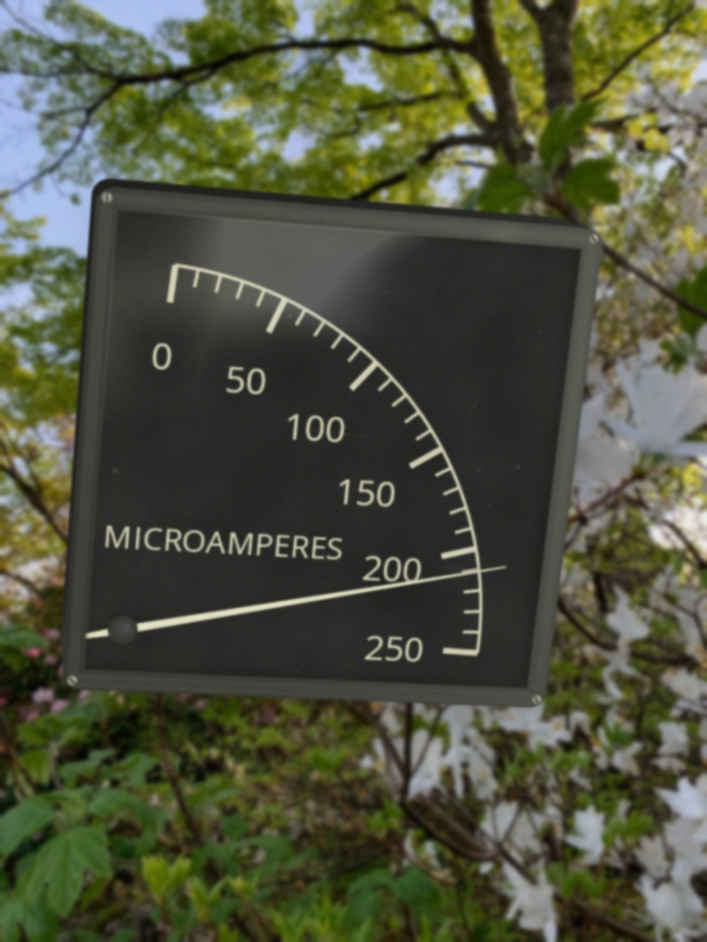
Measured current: 210 µA
